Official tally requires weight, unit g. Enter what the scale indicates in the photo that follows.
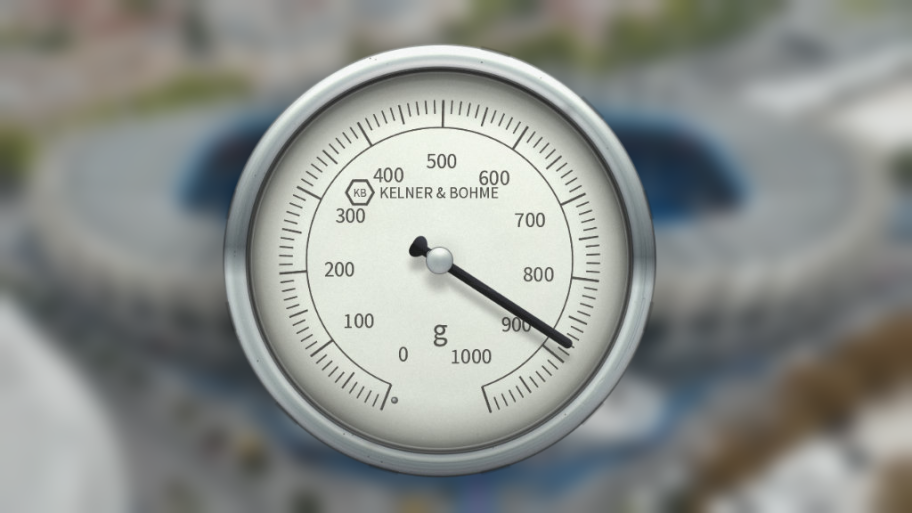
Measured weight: 880 g
